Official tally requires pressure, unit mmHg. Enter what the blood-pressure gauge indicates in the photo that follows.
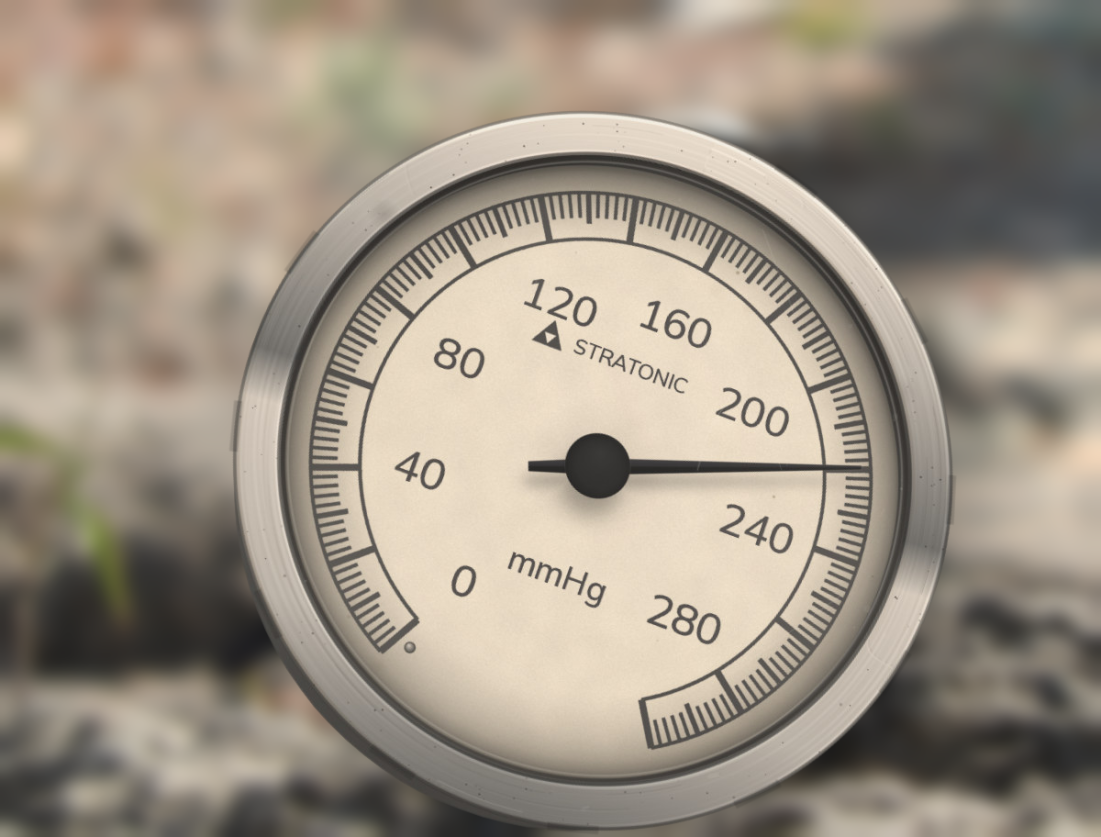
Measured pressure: 220 mmHg
